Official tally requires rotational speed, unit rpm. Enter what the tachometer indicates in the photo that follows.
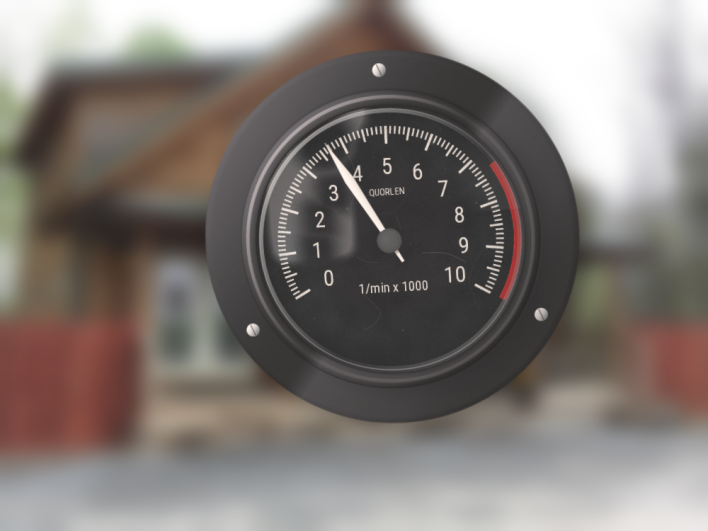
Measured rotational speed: 3700 rpm
